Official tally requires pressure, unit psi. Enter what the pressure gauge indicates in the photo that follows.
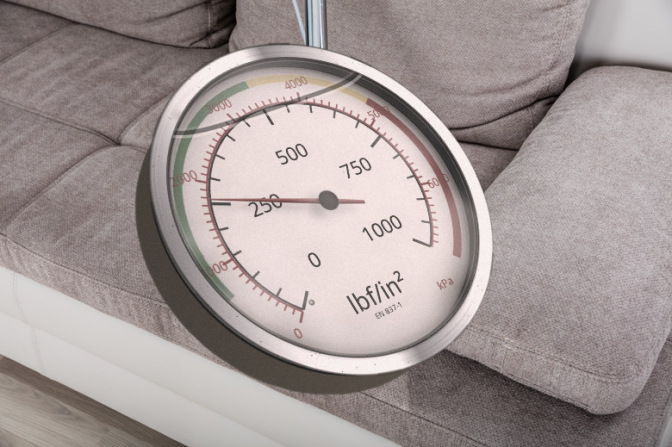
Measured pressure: 250 psi
